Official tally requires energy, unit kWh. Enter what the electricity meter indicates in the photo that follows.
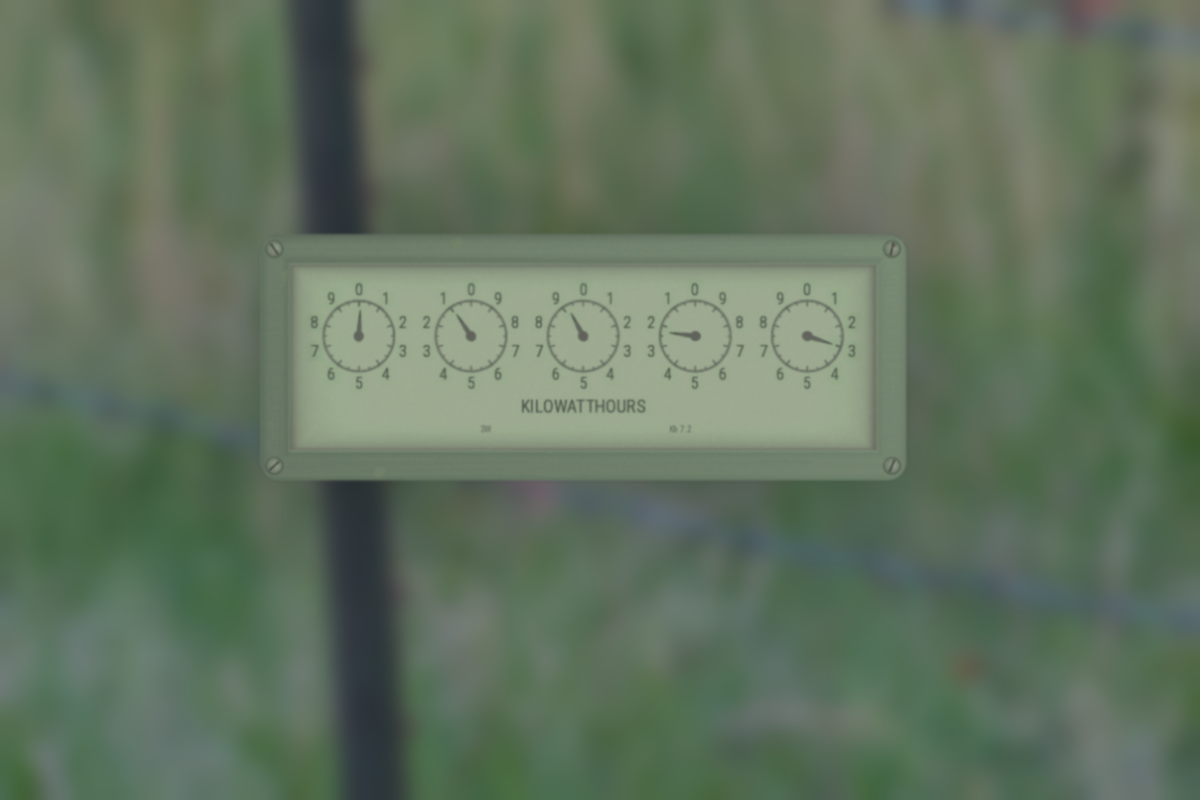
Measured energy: 923 kWh
